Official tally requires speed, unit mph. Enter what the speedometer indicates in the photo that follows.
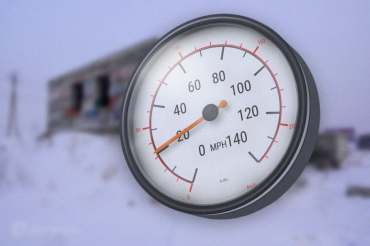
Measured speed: 20 mph
